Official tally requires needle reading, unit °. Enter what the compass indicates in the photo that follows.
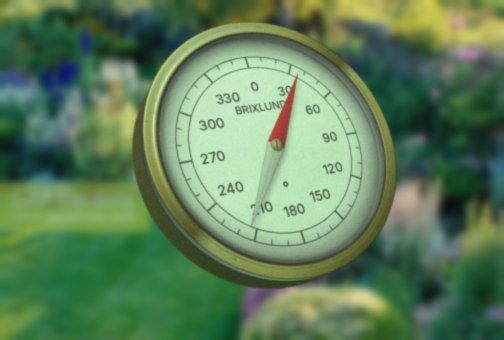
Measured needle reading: 35 °
